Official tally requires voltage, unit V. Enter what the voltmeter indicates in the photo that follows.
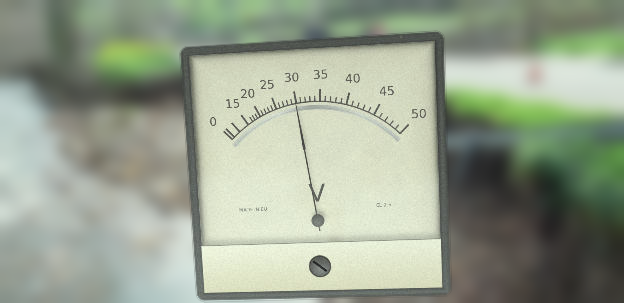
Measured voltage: 30 V
